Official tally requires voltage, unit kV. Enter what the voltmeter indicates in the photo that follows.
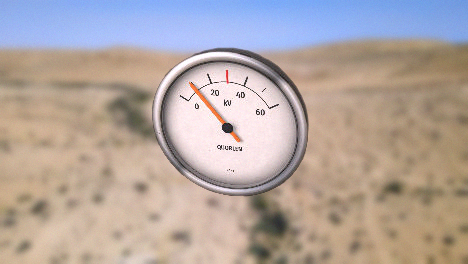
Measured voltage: 10 kV
